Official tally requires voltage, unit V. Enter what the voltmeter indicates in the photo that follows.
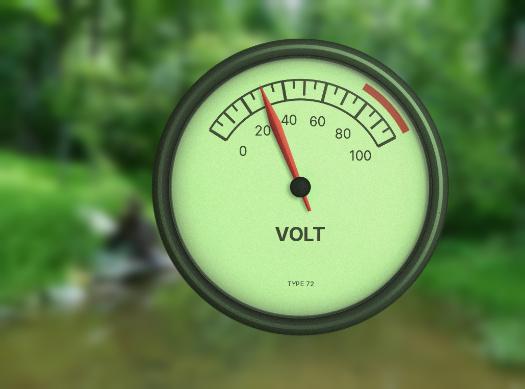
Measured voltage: 30 V
